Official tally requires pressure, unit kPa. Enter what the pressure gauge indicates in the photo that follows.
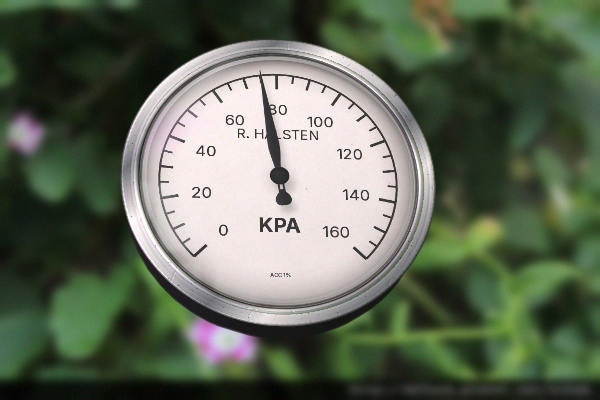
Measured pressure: 75 kPa
